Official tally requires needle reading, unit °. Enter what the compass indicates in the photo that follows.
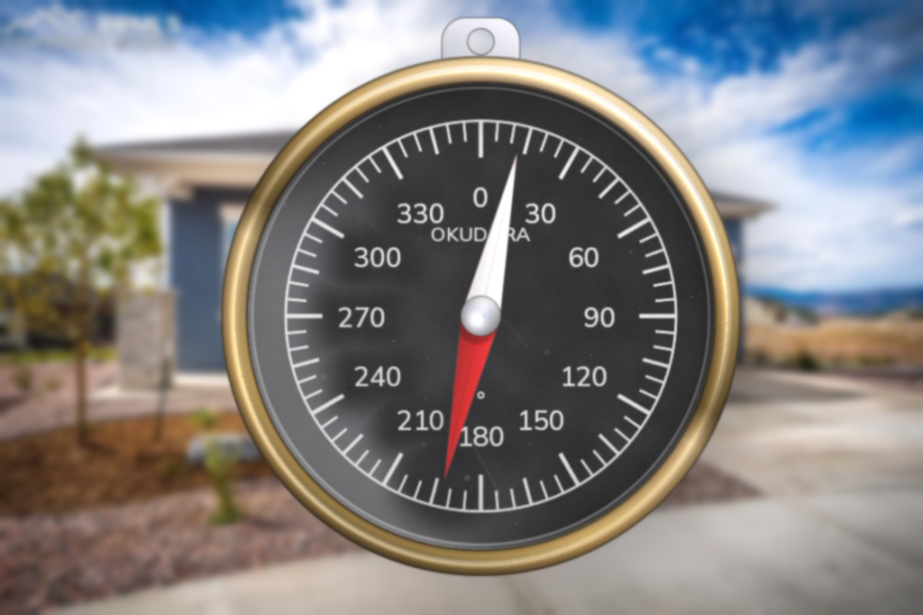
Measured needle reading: 192.5 °
